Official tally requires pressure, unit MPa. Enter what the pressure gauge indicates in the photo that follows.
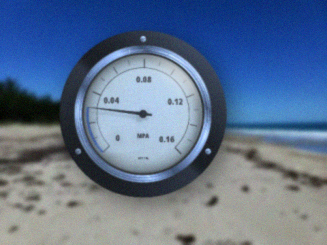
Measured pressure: 0.03 MPa
